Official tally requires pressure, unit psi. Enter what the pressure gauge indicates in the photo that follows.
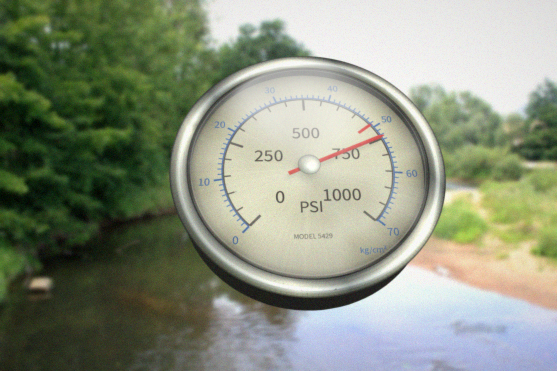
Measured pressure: 750 psi
